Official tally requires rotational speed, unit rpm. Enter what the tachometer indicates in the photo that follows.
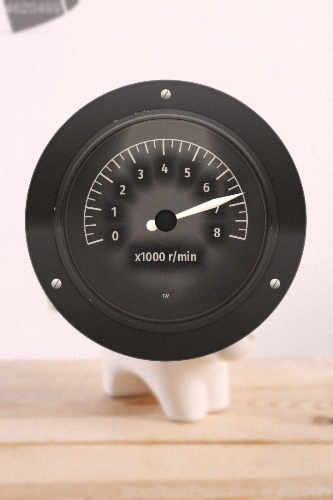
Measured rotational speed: 6750 rpm
